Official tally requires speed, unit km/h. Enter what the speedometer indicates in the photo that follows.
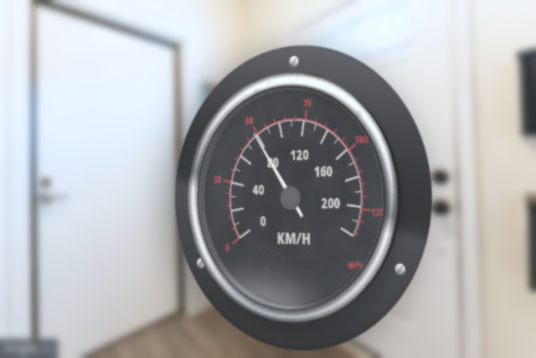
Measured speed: 80 km/h
